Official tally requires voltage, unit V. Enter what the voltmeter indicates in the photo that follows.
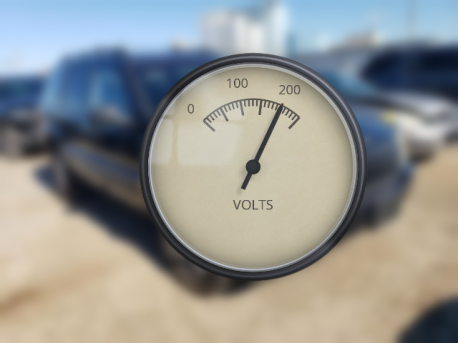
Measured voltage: 200 V
